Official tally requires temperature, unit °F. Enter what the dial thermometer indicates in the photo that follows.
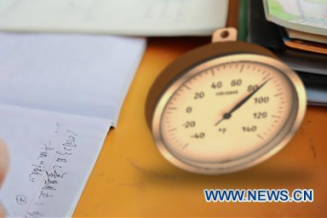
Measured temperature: 80 °F
